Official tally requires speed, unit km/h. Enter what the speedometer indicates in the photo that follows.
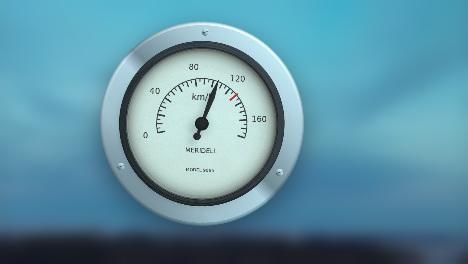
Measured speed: 105 km/h
